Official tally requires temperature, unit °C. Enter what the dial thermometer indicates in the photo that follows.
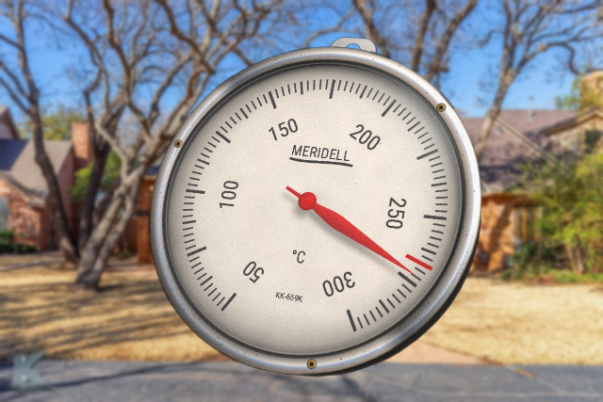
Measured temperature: 272.5 °C
